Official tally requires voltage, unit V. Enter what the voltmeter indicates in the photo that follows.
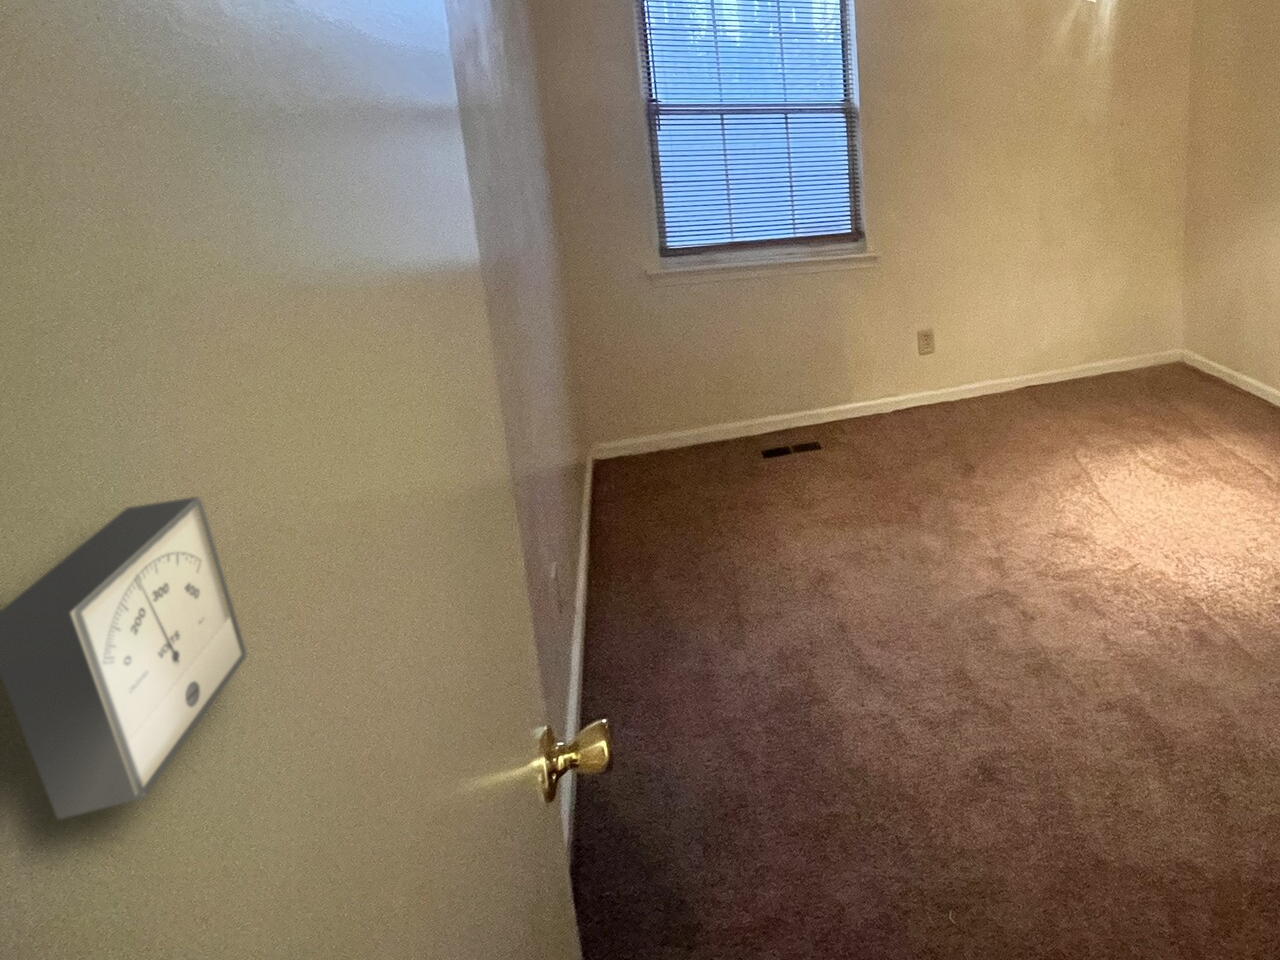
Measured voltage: 250 V
